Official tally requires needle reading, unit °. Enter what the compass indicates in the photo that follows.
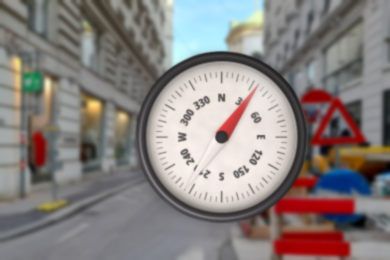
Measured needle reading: 35 °
